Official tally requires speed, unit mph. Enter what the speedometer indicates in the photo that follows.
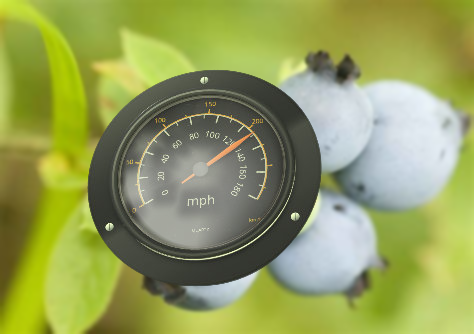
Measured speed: 130 mph
